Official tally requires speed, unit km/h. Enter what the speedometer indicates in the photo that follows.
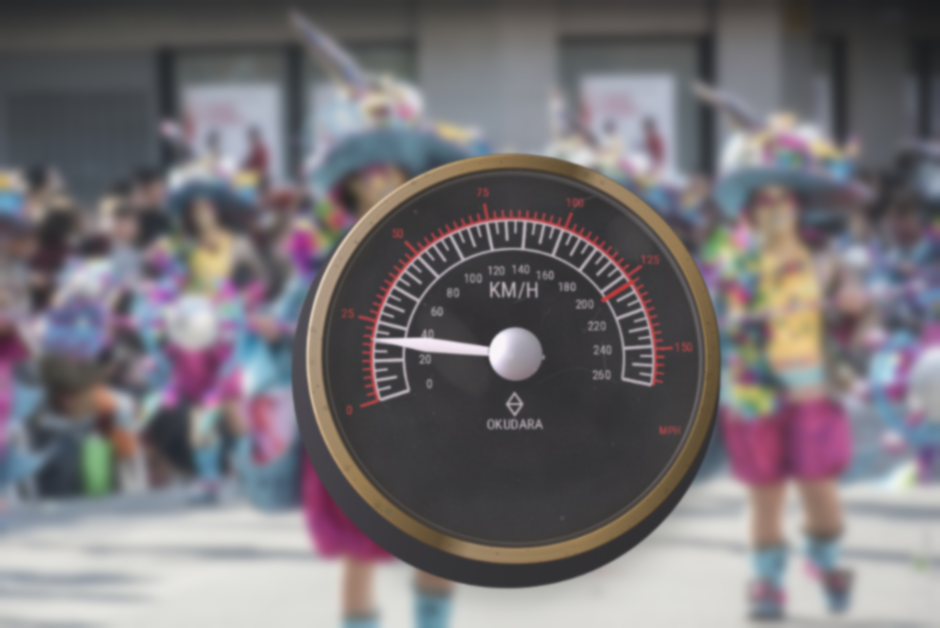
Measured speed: 30 km/h
